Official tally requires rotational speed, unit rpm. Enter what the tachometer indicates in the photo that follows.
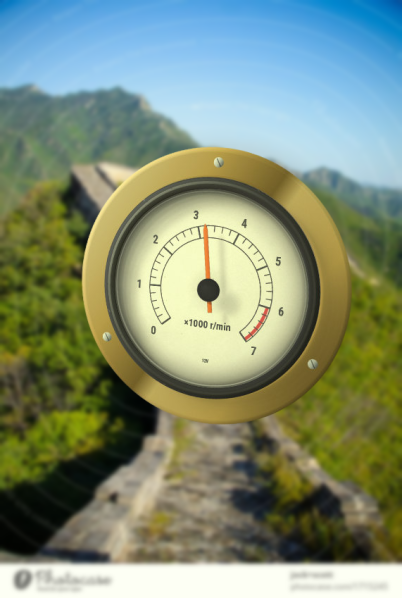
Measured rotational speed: 3200 rpm
